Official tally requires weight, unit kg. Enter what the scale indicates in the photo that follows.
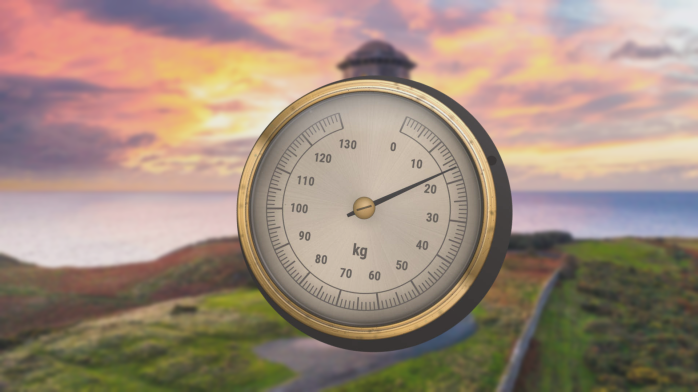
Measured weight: 17 kg
